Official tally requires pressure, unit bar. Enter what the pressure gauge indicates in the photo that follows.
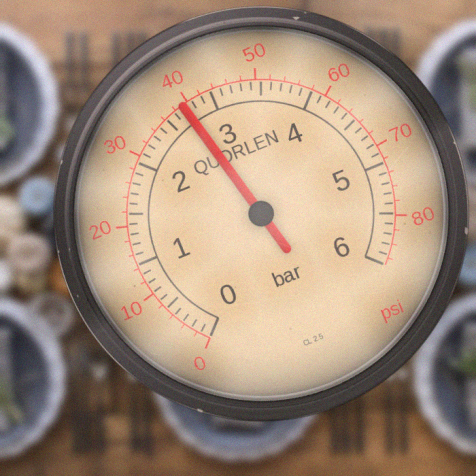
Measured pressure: 2.7 bar
